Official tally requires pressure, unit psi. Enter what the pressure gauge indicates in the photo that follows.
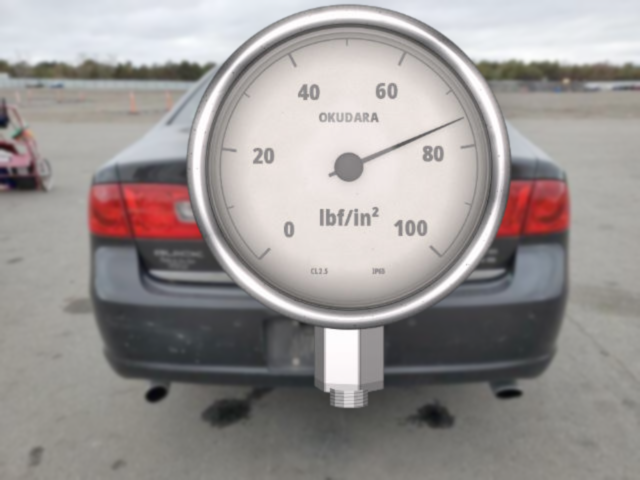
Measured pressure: 75 psi
